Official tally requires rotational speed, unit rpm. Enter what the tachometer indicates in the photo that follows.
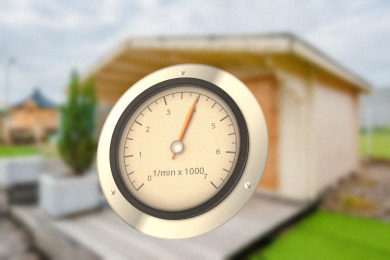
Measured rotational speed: 4000 rpm
